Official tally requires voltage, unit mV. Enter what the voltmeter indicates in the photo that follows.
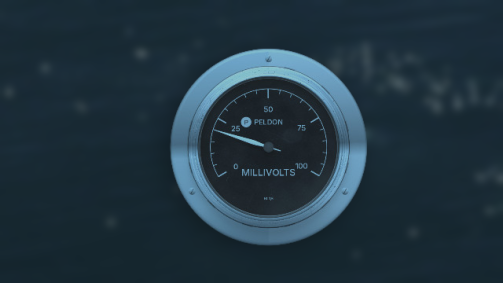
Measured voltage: 20 mV
